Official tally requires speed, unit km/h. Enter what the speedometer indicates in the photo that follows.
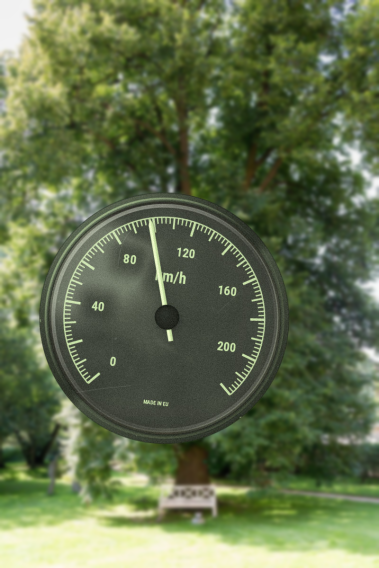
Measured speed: 98 km/h
